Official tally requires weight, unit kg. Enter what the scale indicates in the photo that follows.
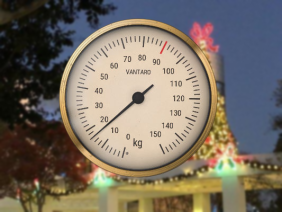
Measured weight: 16 kg
